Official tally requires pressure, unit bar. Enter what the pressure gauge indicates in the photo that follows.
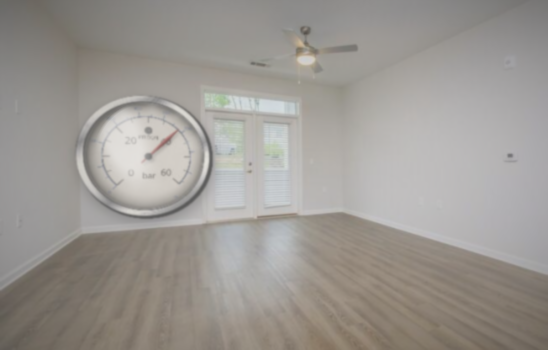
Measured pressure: 40 bar
